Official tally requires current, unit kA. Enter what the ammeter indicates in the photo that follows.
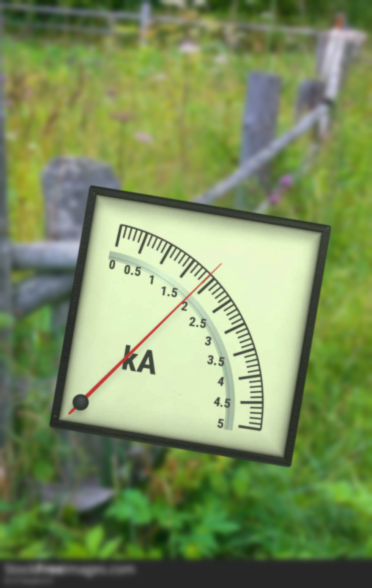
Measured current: 1.9 kA
